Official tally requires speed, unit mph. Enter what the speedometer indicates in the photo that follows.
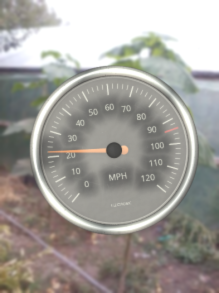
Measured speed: 22 mph
